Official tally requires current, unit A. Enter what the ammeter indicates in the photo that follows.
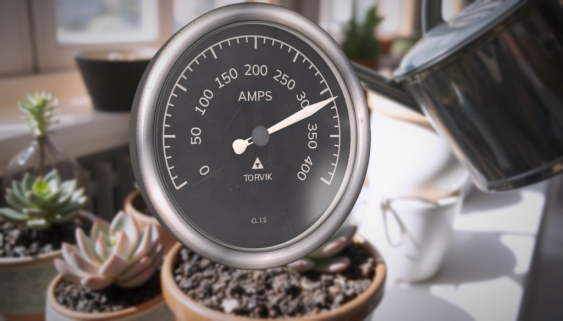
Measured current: 310 A
